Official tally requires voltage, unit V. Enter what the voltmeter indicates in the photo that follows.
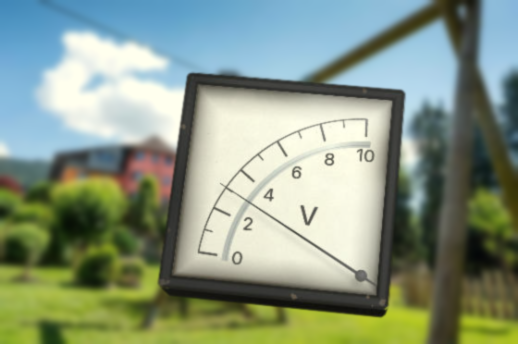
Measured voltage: 3 V
